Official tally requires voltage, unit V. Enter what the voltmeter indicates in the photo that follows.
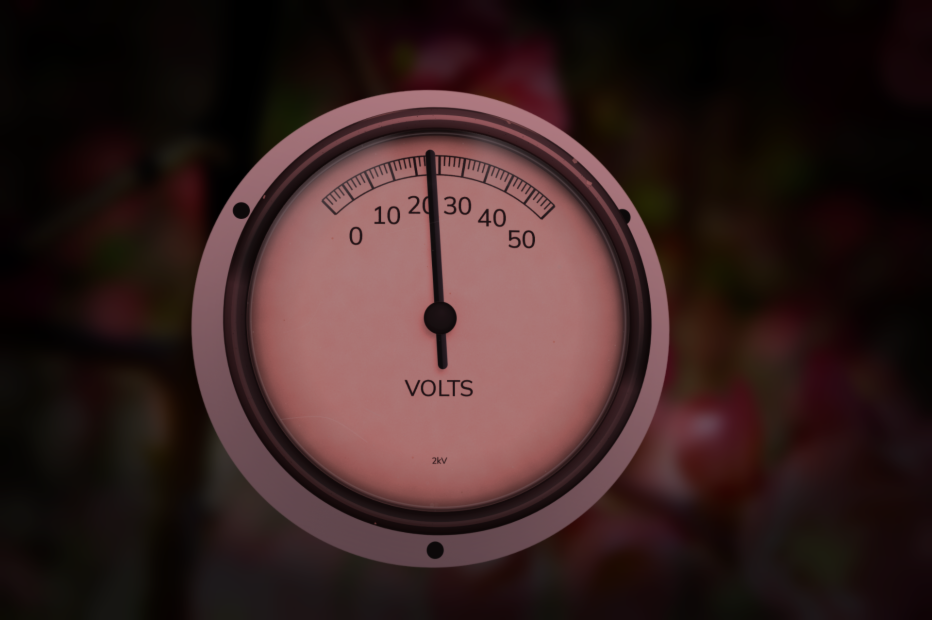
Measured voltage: 23 V
